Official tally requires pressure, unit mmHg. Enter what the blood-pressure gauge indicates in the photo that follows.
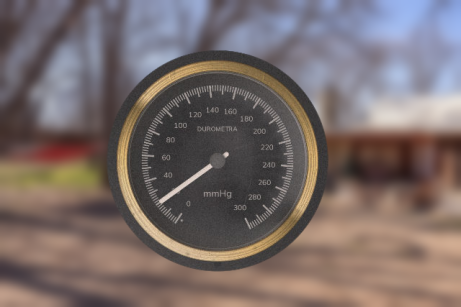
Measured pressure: 20 mmHg
